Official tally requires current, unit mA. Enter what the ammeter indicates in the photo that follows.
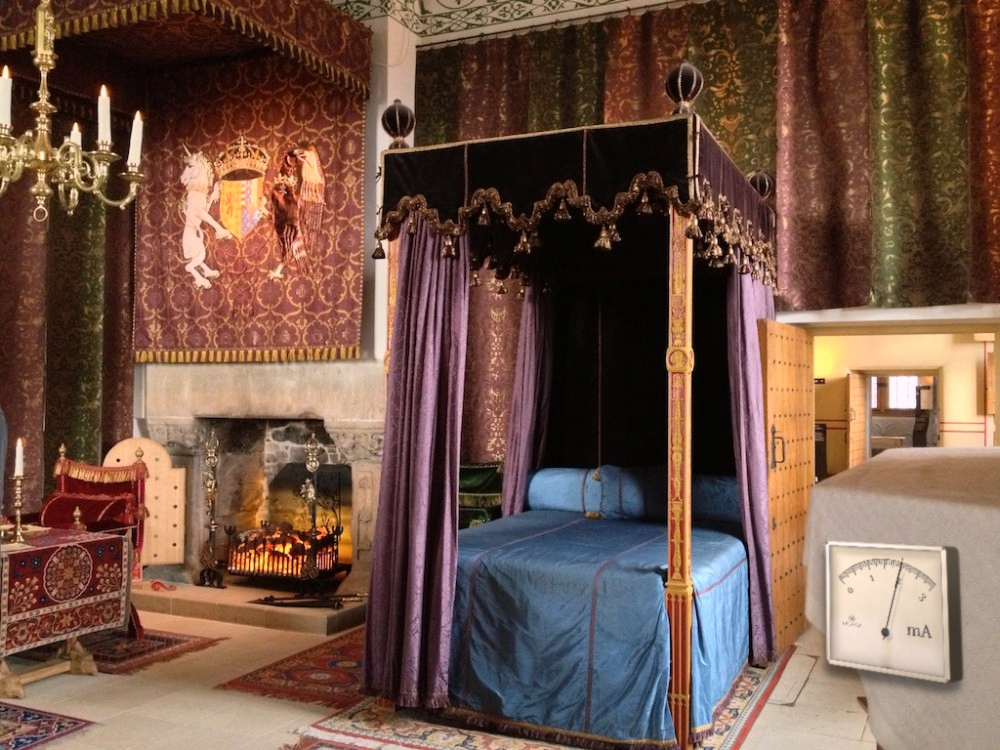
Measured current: 2 mA
